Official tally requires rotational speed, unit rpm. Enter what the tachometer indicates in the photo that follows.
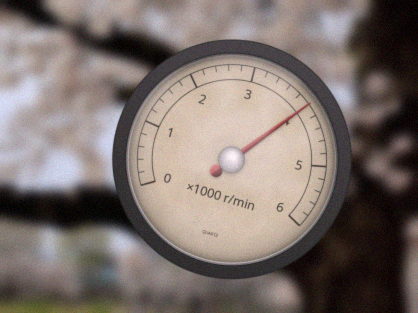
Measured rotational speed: 4000 rpm
